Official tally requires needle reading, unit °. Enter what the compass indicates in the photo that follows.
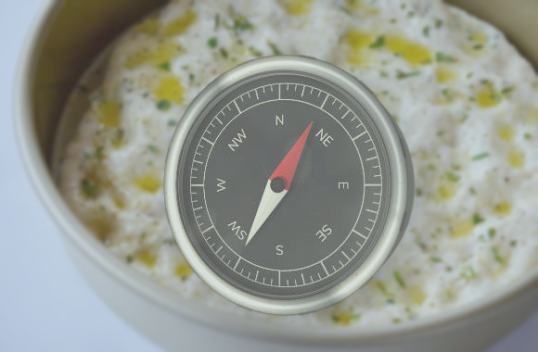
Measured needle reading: 30 °
